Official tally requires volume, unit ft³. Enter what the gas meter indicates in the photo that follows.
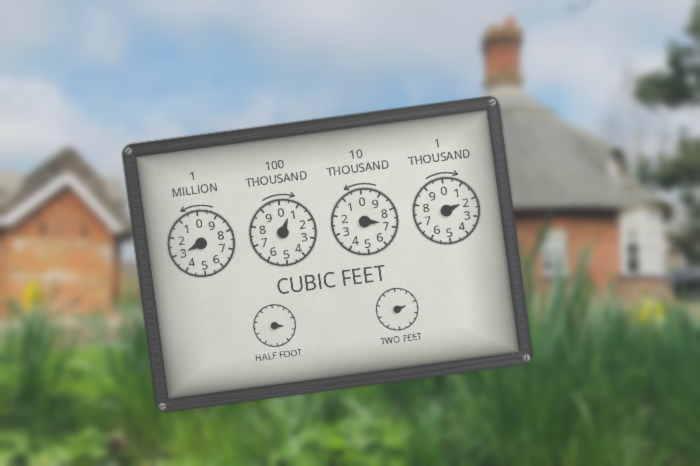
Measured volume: 307200 ft³
